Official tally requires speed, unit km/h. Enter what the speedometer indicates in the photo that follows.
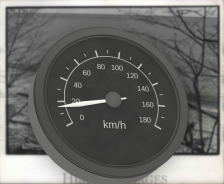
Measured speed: 15 km/h
